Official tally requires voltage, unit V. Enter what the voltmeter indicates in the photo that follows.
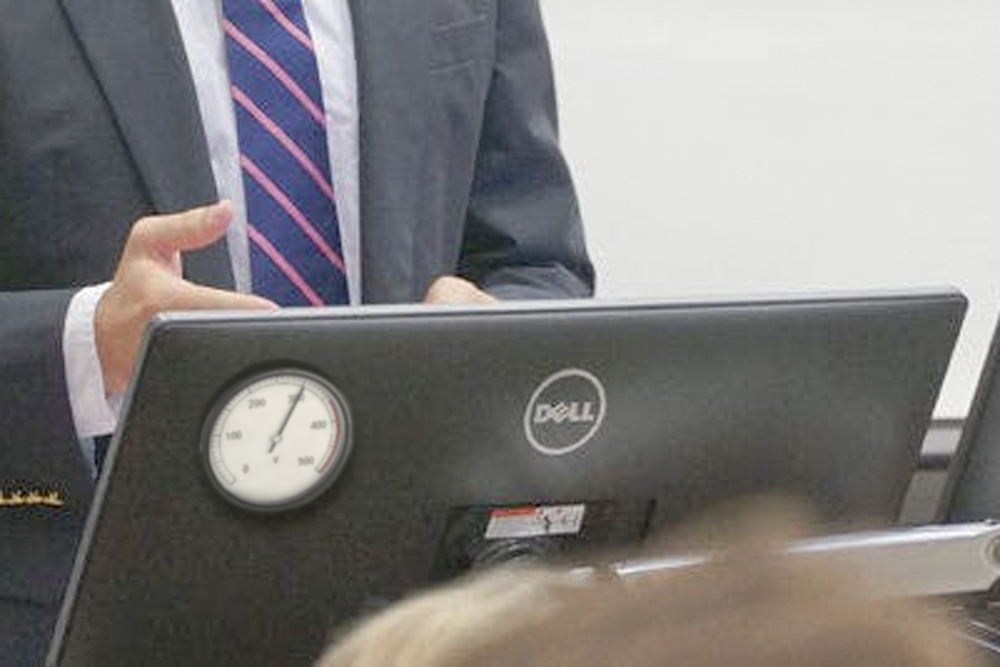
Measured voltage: 300 V
